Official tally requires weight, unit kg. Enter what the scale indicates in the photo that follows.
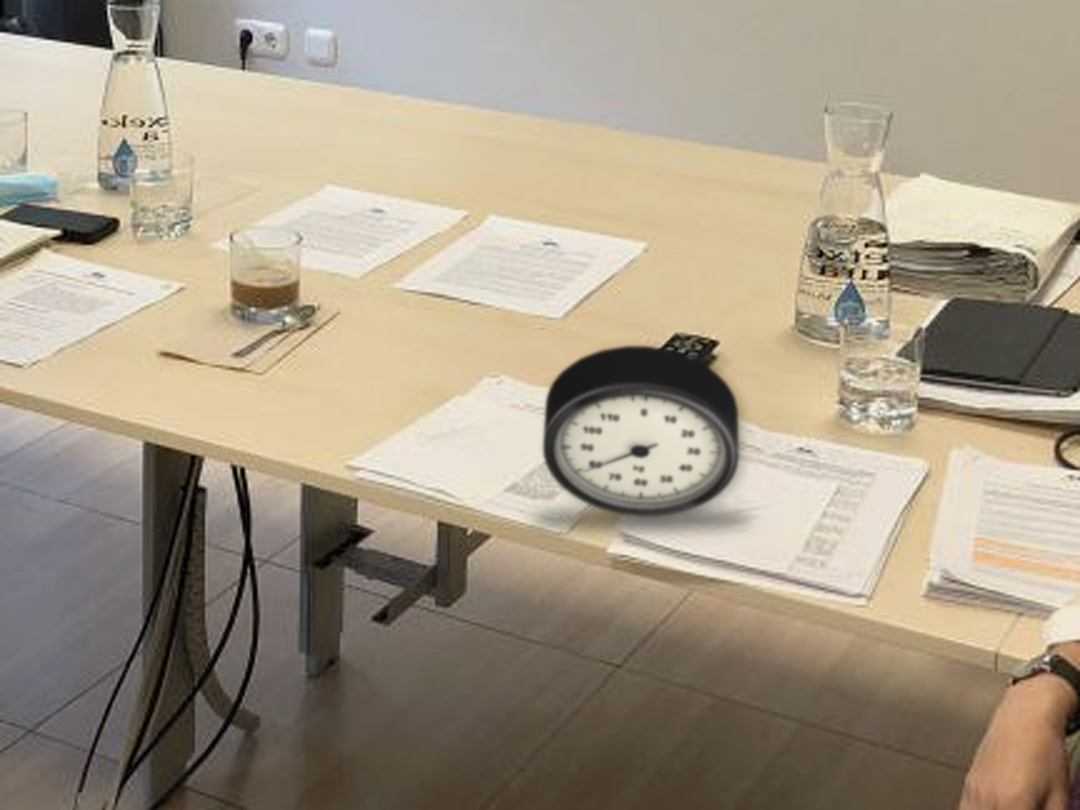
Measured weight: 80 kg
